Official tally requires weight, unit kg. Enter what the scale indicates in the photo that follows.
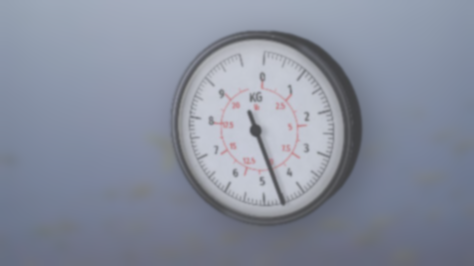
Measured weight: 4.5 kg
